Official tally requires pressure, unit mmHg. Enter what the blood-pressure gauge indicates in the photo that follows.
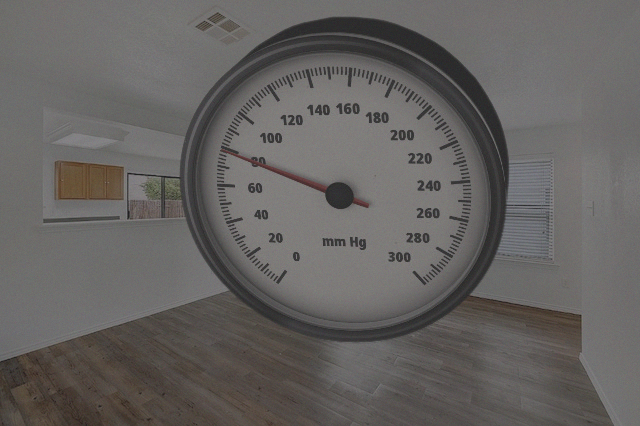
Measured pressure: 80 mmHg
